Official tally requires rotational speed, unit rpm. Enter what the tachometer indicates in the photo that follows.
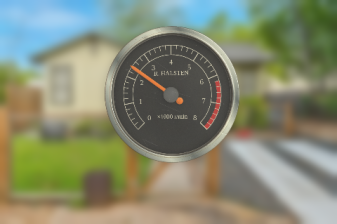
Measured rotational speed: 2400 rpm
